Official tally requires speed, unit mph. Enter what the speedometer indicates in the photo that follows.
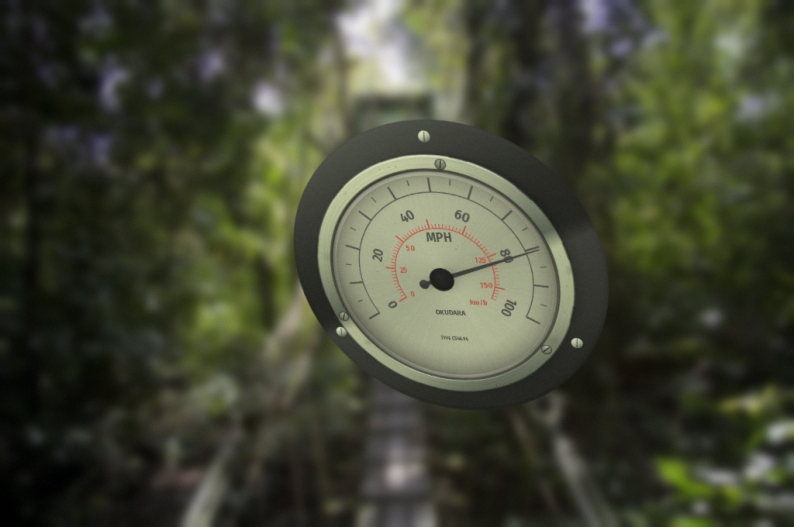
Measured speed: 80 mph
